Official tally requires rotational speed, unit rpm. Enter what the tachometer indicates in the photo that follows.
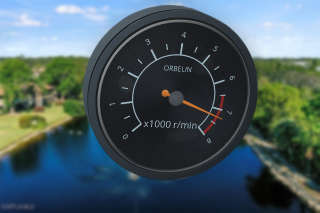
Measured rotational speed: 7250 rpm
